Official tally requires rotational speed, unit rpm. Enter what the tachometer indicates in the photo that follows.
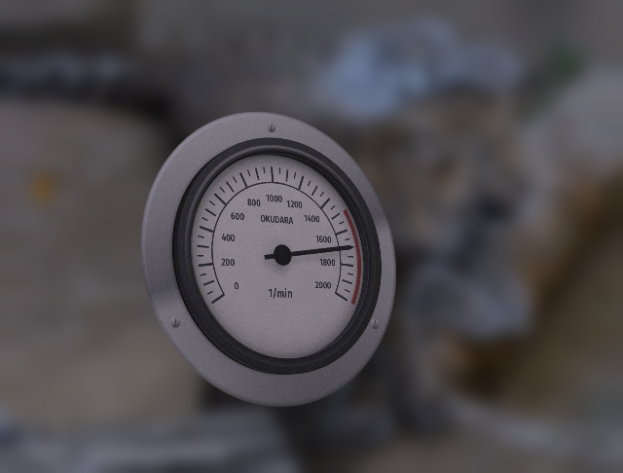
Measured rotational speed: 1700 rpm
